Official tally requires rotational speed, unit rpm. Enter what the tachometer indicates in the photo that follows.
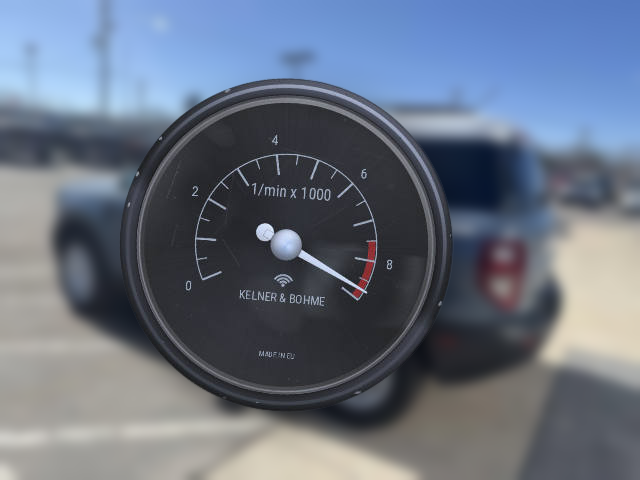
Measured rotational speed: 8750 rpm
